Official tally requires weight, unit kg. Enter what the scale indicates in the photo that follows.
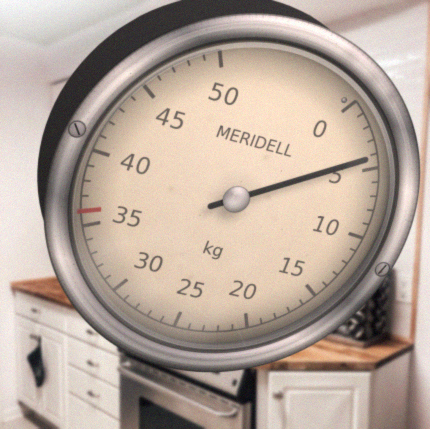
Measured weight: 4 kg
